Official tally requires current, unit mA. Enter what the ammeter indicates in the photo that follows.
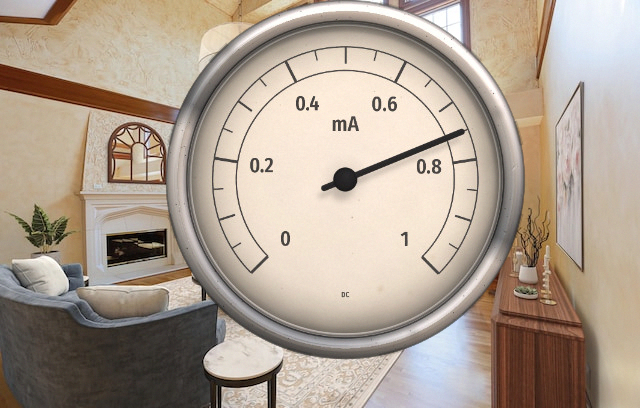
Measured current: 0.75 mA
